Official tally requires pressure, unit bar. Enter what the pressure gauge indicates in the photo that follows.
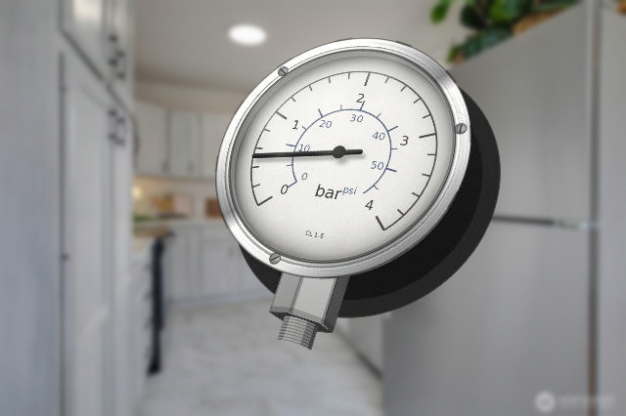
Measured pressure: 0.5 bar
